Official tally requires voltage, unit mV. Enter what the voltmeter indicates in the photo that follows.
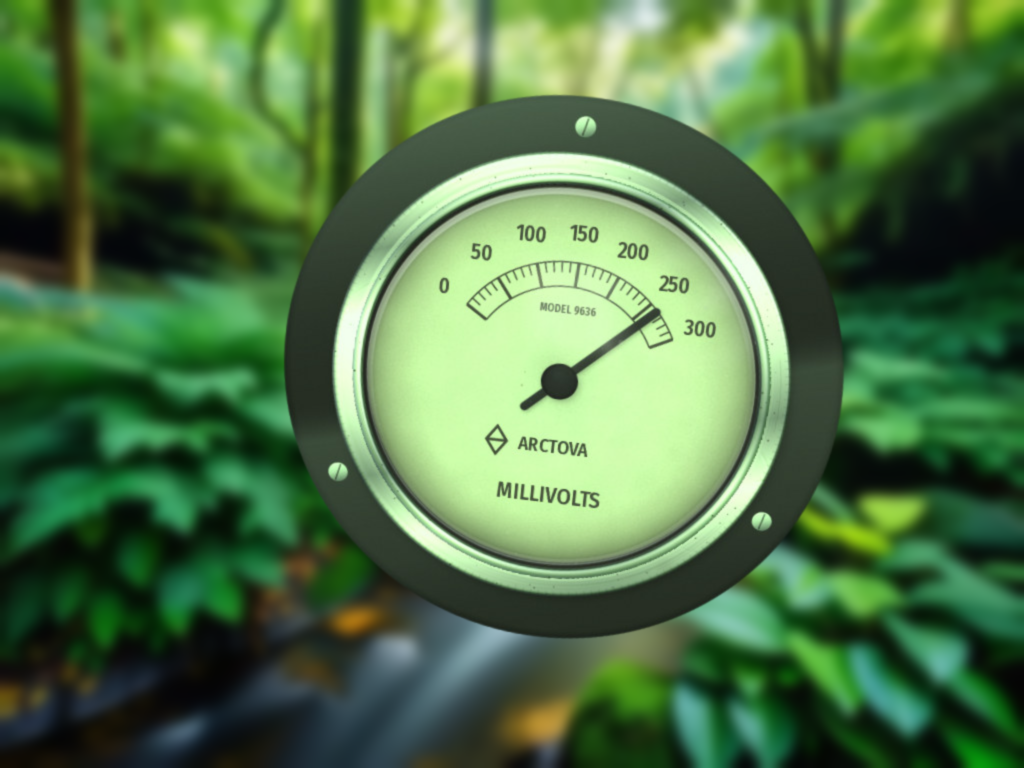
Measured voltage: 260 mV
